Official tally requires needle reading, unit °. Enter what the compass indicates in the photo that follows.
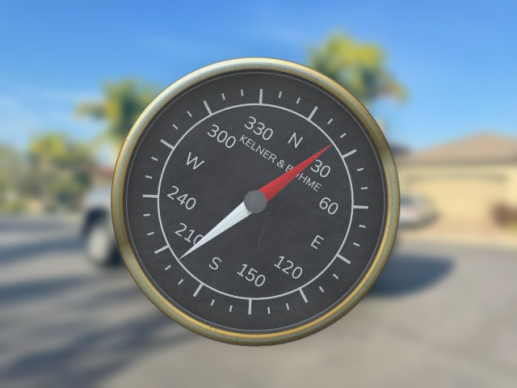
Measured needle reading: 20 °
